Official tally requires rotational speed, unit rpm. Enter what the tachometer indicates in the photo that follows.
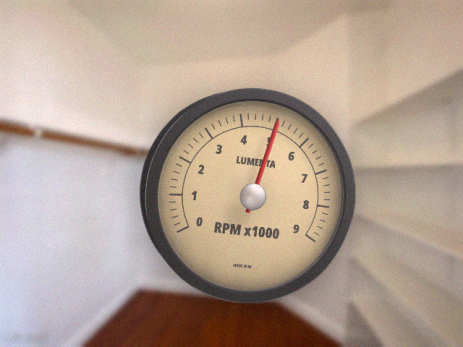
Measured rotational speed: 5000 rpm
